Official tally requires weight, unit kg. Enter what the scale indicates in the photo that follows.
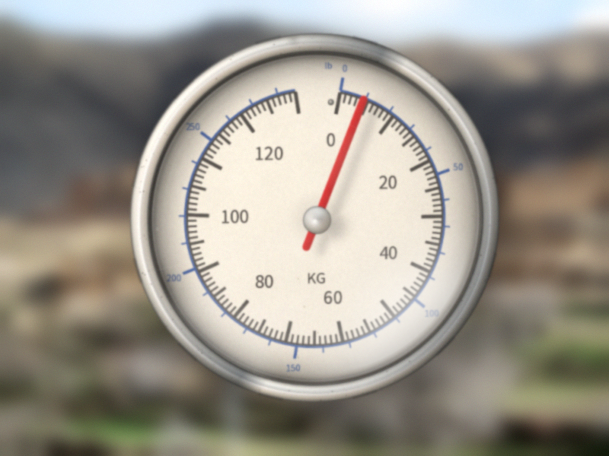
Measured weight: 4 kg
